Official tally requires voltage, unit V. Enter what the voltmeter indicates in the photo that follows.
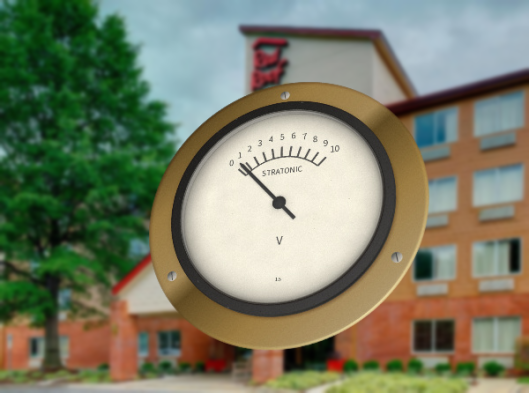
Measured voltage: 0.5 V
